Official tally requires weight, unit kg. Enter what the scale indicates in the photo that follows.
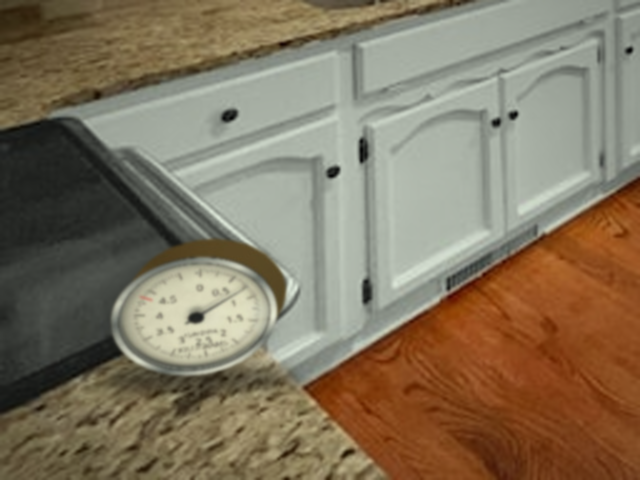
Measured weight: 0.75 kg
